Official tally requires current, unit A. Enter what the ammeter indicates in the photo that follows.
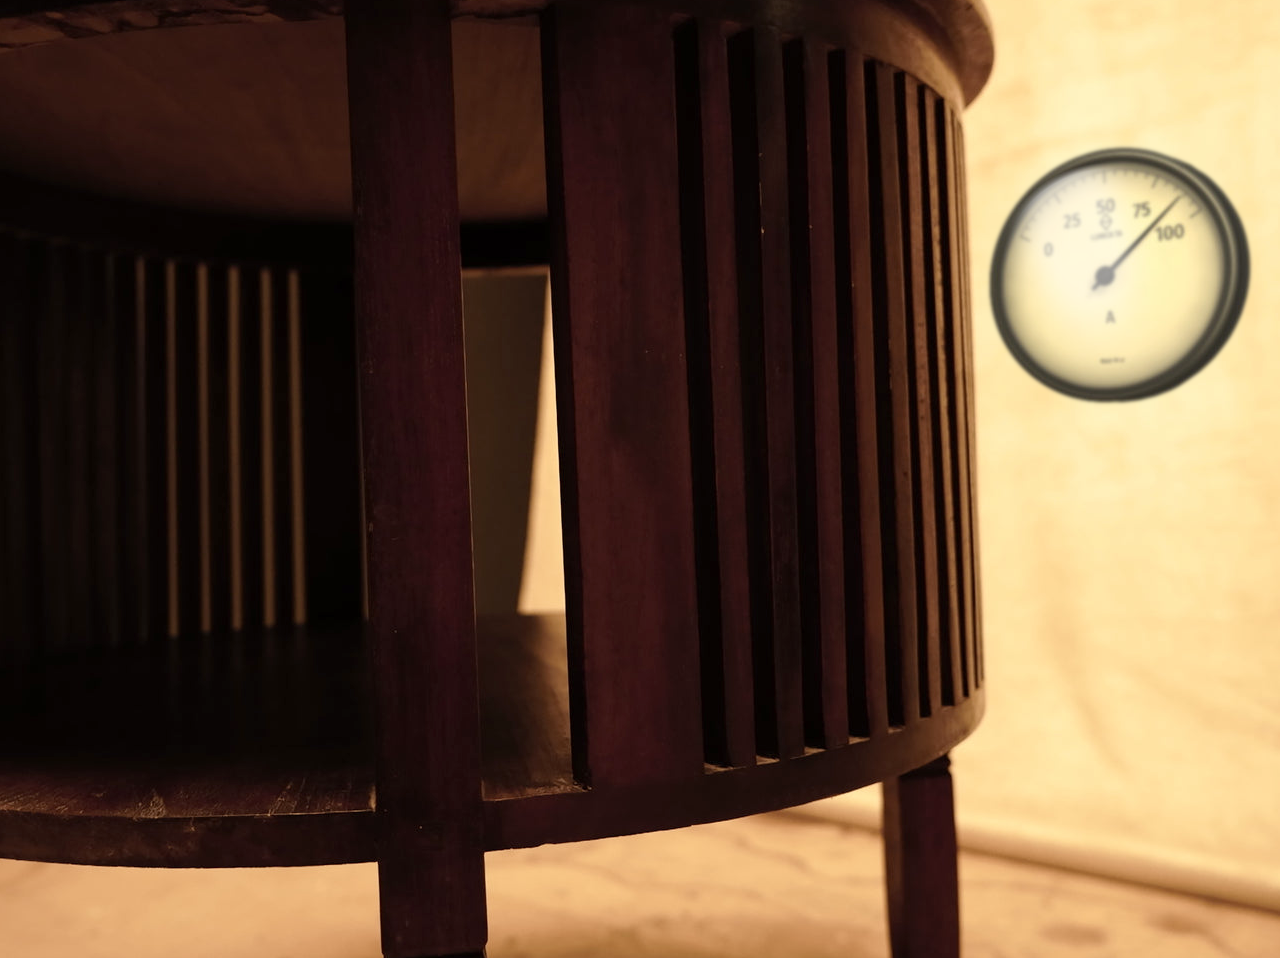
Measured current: 90 A
